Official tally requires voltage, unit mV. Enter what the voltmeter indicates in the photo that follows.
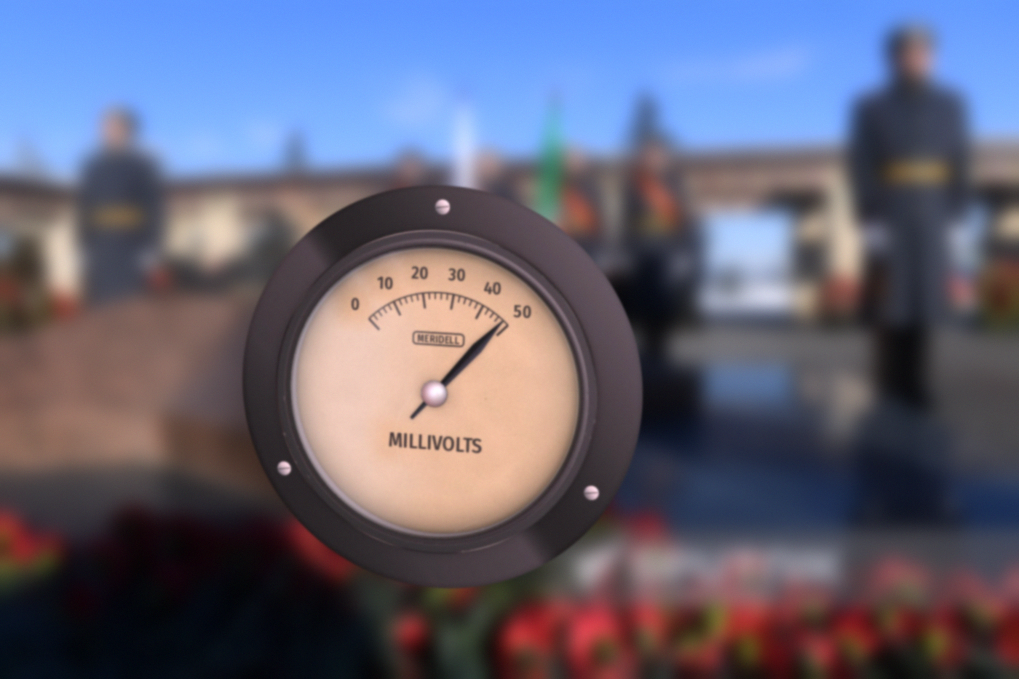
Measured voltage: 48 mV
